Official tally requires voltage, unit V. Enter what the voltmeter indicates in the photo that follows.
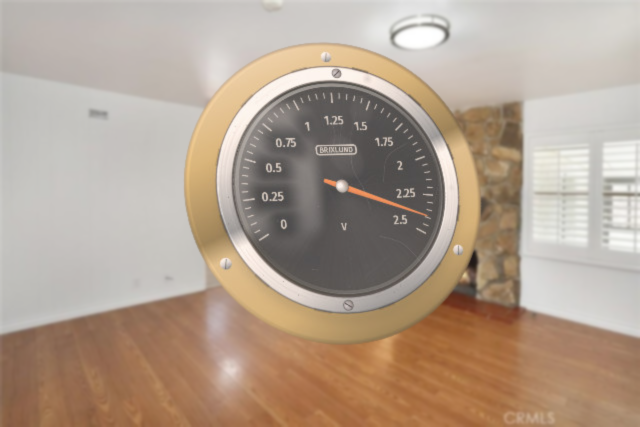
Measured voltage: 2.4 V
